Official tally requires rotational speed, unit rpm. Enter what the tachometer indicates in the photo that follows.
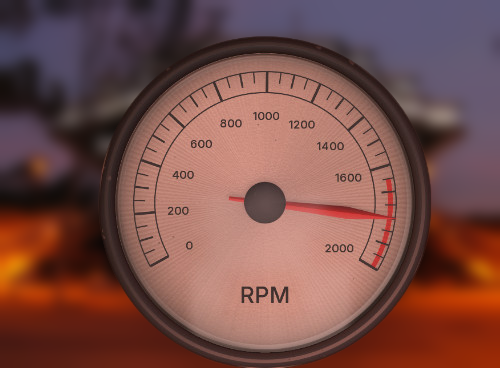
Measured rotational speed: 1800 rpm
